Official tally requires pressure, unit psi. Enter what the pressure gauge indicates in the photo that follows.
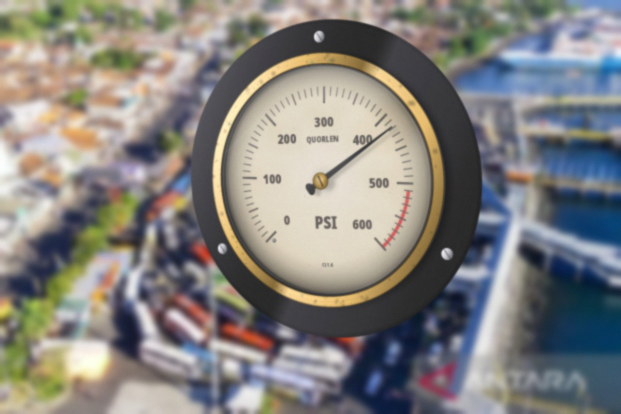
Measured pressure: 420 psi
